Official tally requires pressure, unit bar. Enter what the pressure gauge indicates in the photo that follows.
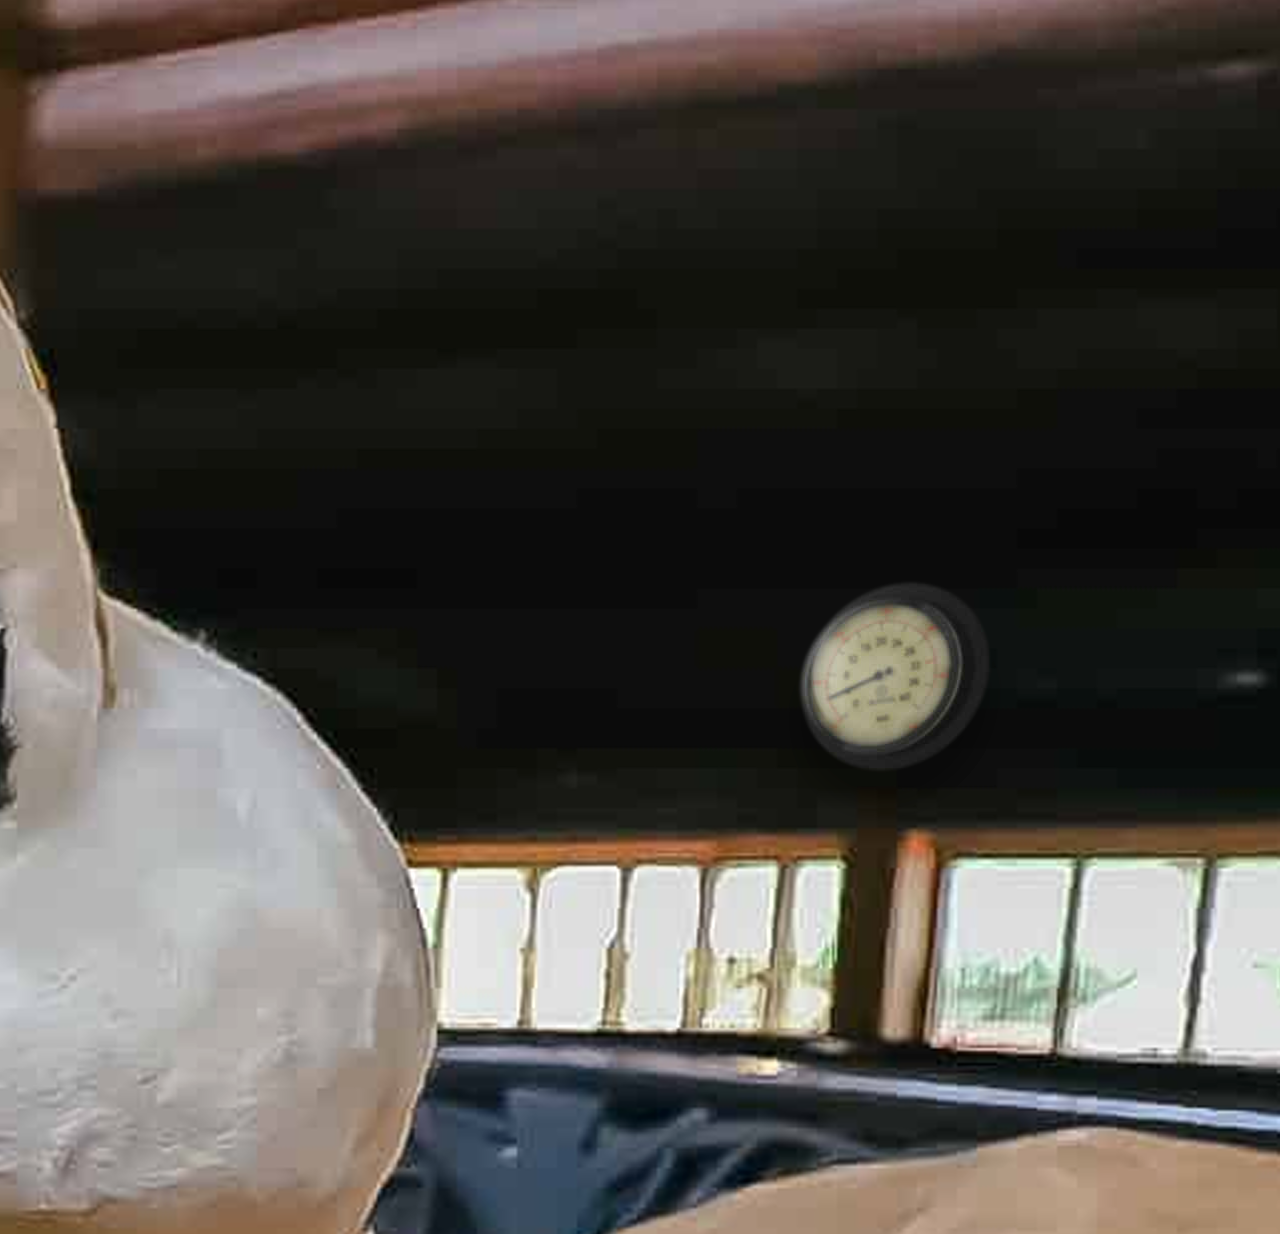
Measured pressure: 4 bar
